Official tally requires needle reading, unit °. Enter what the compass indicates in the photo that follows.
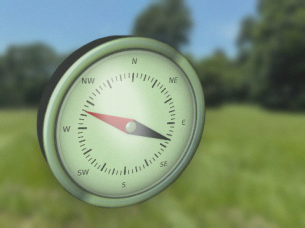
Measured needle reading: 290 °
